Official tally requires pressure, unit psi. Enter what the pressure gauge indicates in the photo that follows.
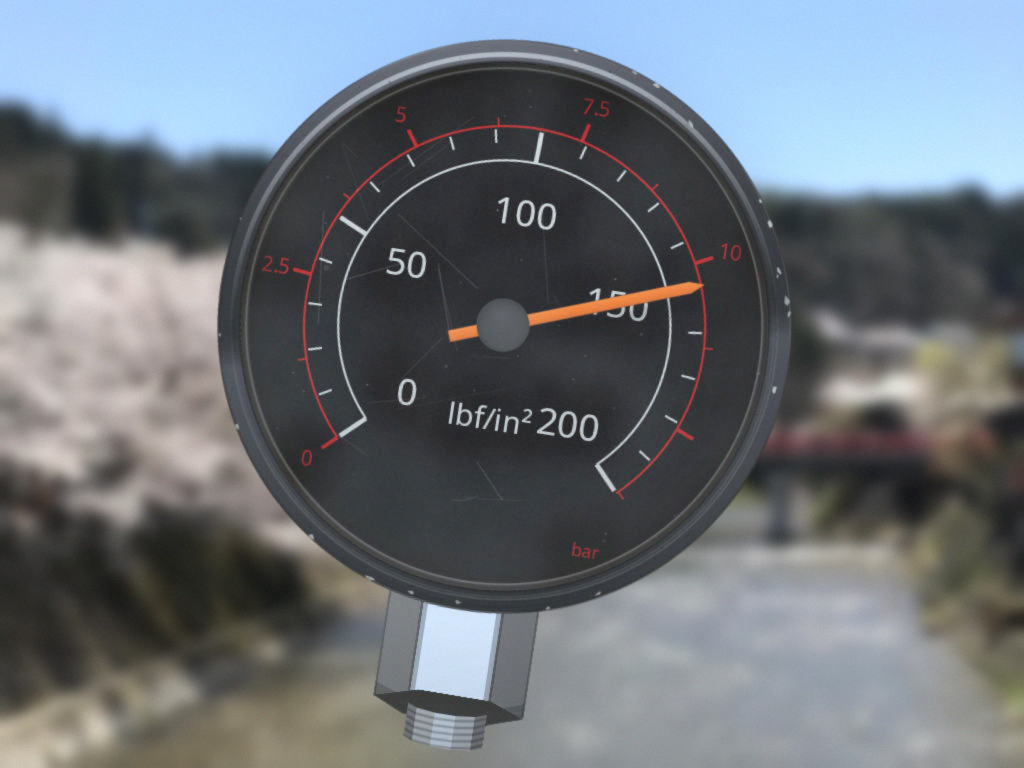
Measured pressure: 150 psi
